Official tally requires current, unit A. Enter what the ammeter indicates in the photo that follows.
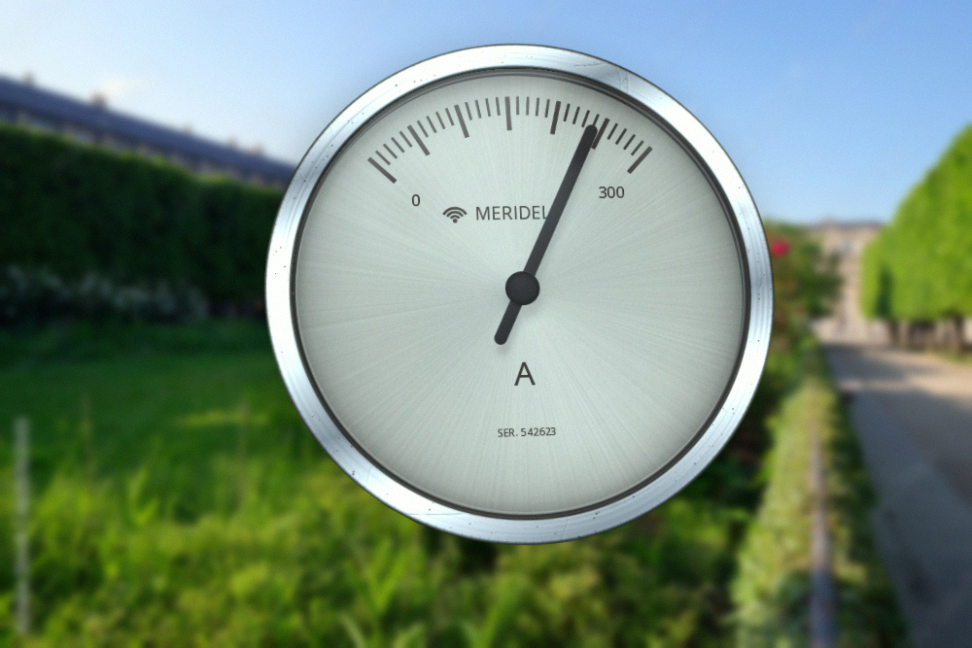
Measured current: 240 A
